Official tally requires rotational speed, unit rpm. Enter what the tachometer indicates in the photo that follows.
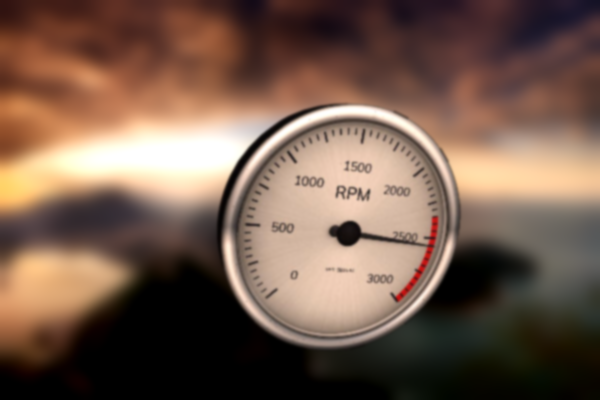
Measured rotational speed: 2550 rpm
